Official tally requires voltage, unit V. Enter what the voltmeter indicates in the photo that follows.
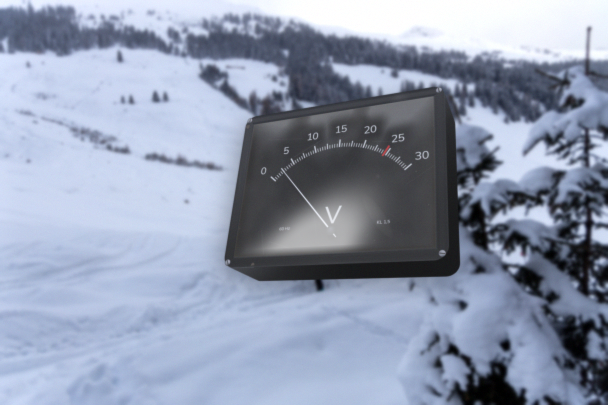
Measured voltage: 2.5 V
